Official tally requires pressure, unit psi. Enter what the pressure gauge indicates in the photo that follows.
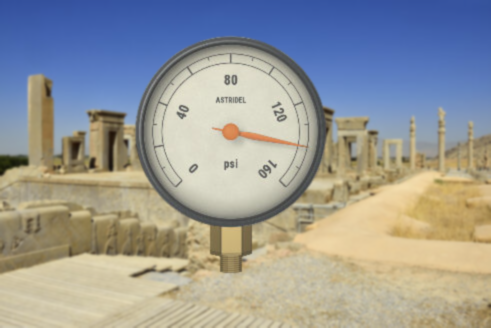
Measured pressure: 140 psi
